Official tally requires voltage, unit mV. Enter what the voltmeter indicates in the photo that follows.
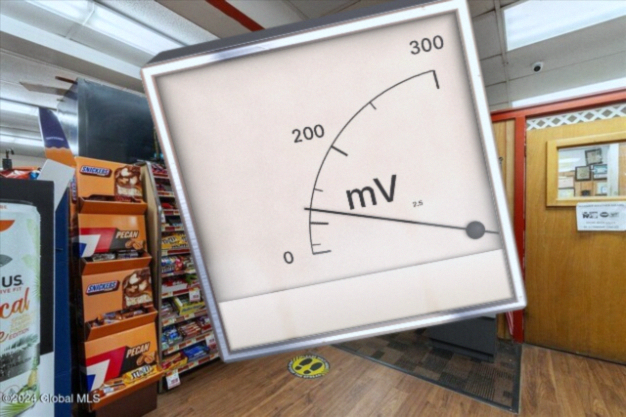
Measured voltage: 125 mV
